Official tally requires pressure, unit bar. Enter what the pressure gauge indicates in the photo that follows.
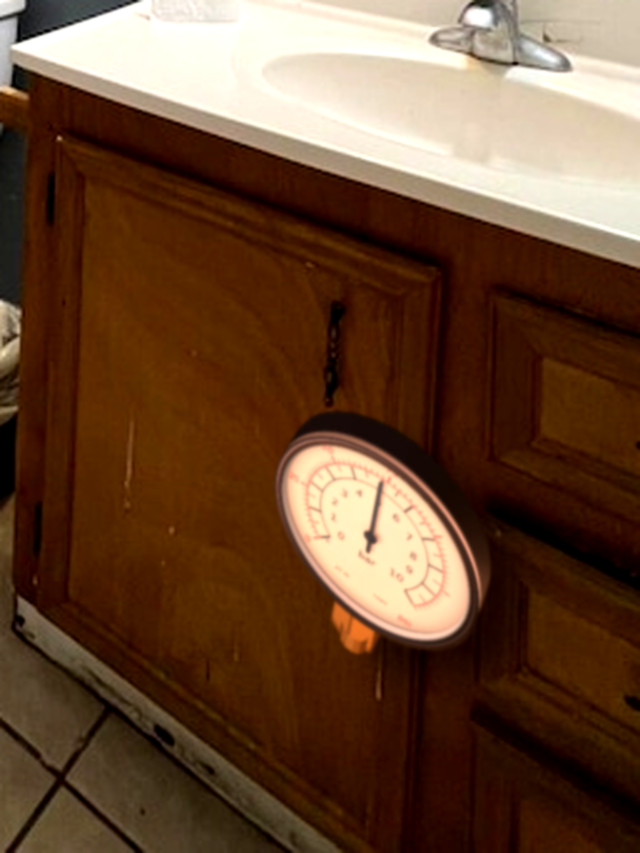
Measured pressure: 5 bar
